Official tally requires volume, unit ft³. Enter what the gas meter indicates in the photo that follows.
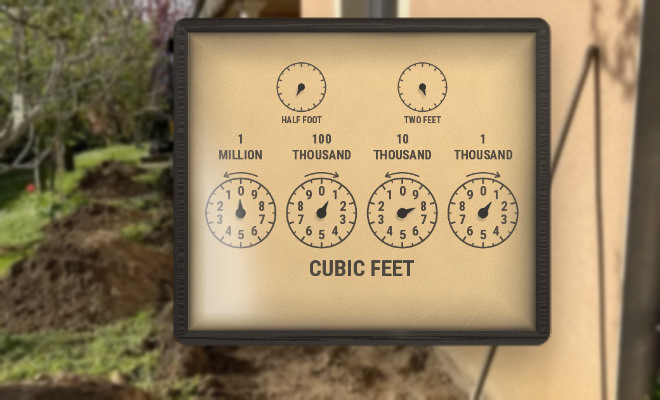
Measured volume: 8100 ft³
